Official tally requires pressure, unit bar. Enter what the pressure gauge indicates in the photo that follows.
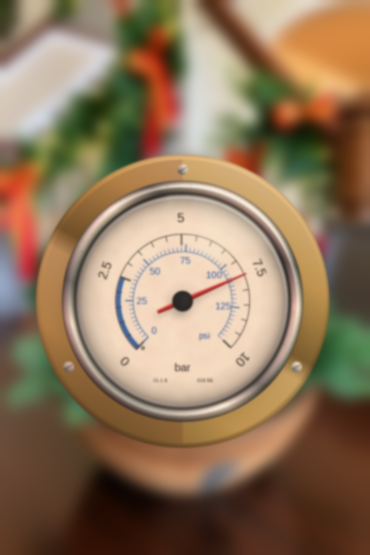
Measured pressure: 7.5 bar
